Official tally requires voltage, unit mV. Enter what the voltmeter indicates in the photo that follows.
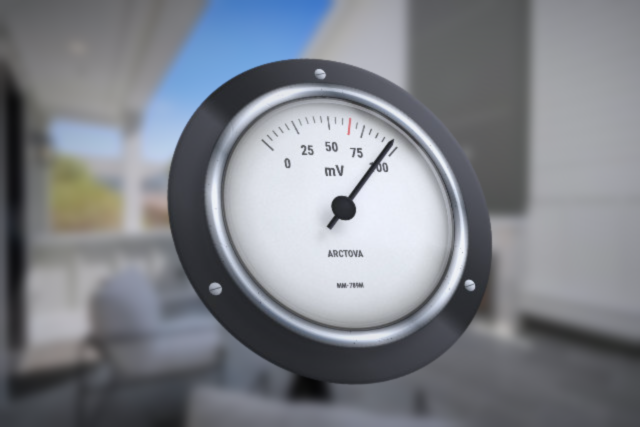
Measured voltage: 95 mV
